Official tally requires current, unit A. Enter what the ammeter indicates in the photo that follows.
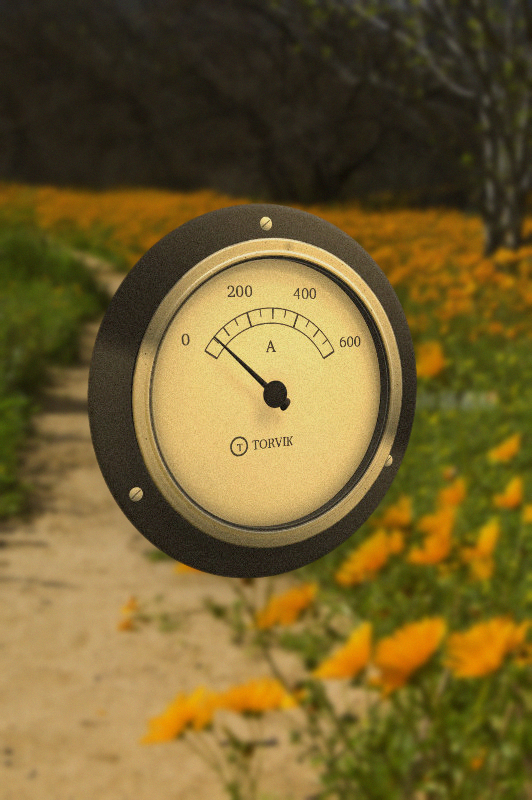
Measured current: 50 A
